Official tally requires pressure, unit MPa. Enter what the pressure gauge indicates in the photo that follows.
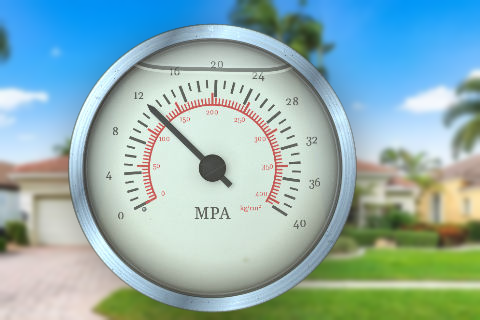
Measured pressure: 12 MPa
